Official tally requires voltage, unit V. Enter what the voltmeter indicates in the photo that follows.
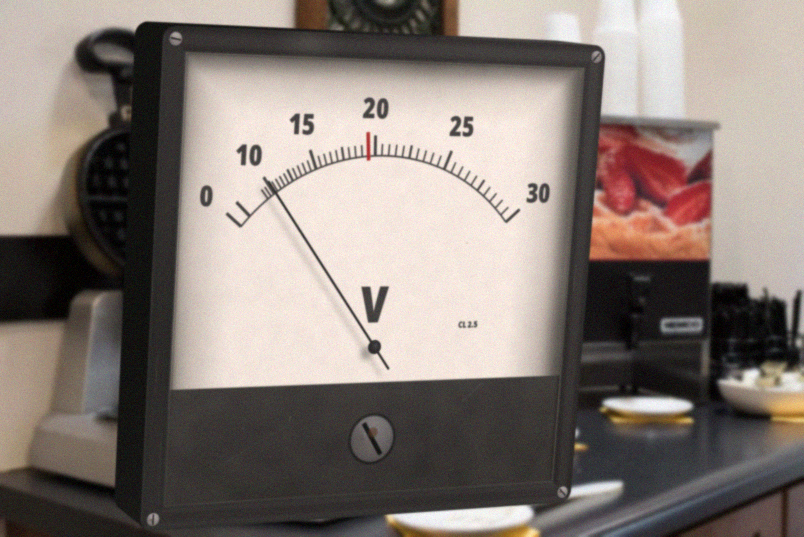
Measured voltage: 10 V
